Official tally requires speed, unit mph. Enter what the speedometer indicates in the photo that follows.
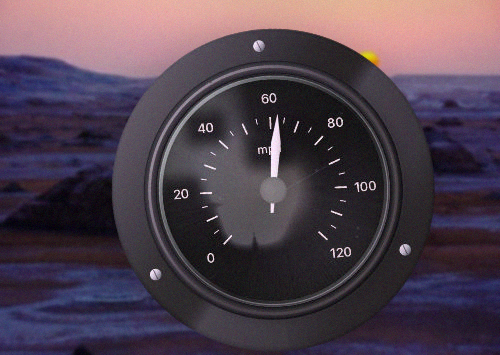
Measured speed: 62.5 mph
